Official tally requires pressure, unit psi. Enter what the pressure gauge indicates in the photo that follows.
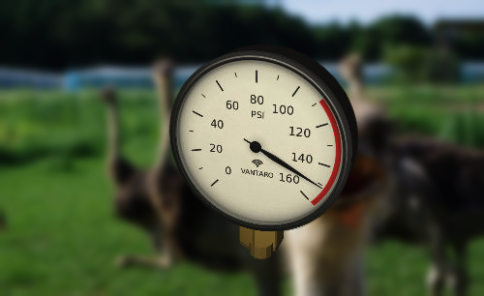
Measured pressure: 150 psi
